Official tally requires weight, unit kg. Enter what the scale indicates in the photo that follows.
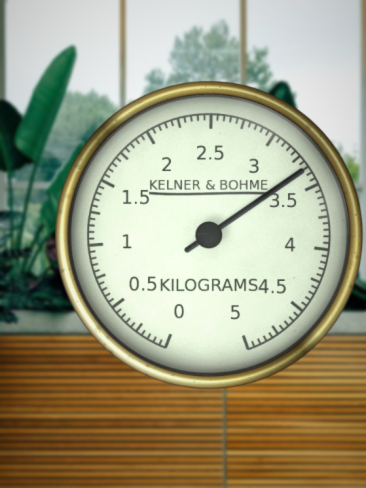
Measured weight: 3.35 kg
